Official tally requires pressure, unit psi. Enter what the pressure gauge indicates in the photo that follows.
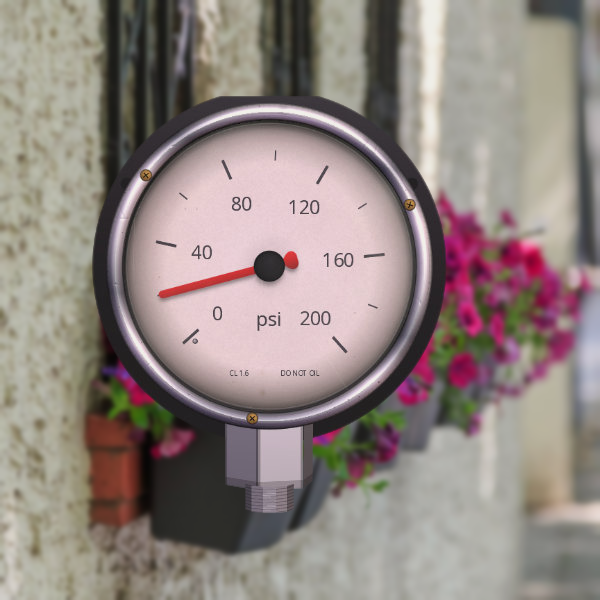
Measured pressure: 20 psi
